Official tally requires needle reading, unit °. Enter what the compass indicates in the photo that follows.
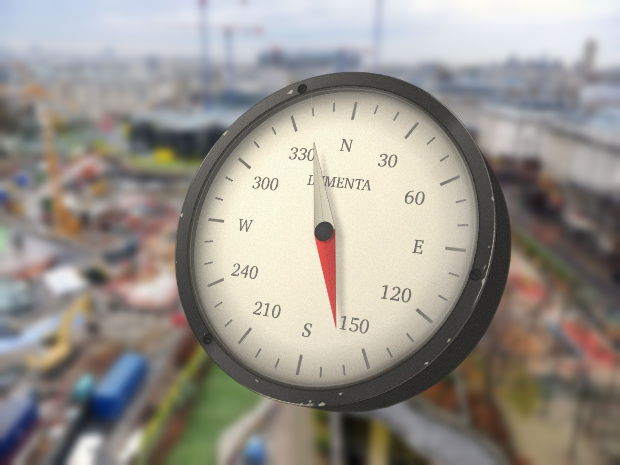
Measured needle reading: 160 °
